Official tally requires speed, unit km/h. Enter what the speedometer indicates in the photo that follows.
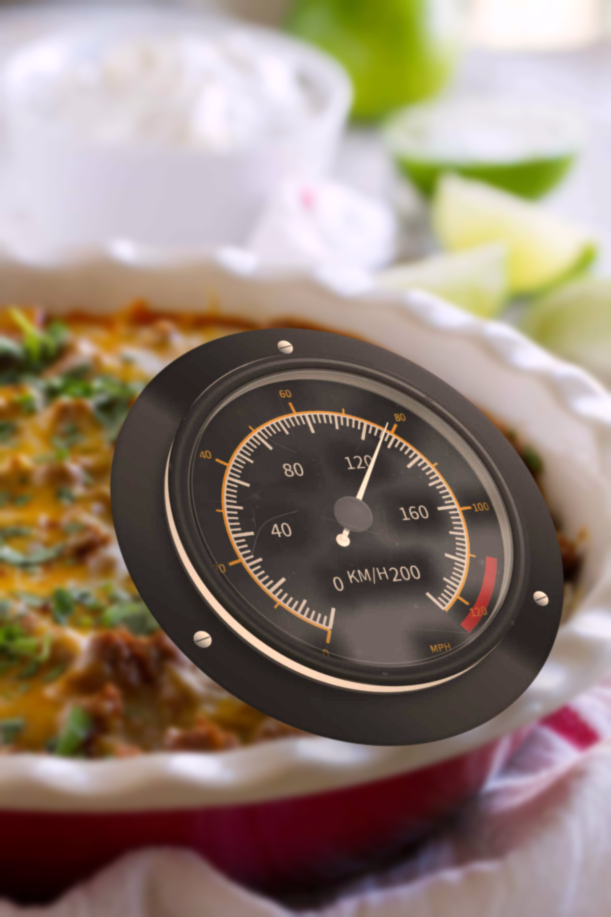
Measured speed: 126 km/h
